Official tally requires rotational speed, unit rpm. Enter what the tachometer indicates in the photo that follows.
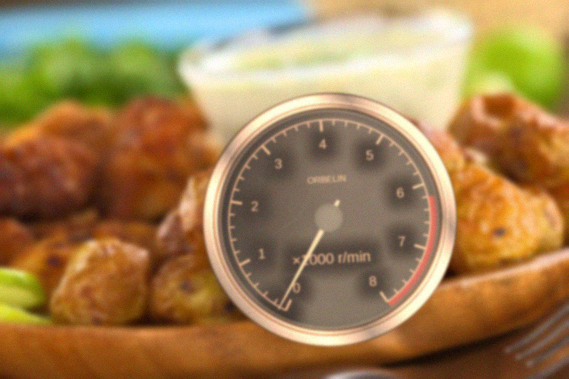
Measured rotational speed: 100 rpm
